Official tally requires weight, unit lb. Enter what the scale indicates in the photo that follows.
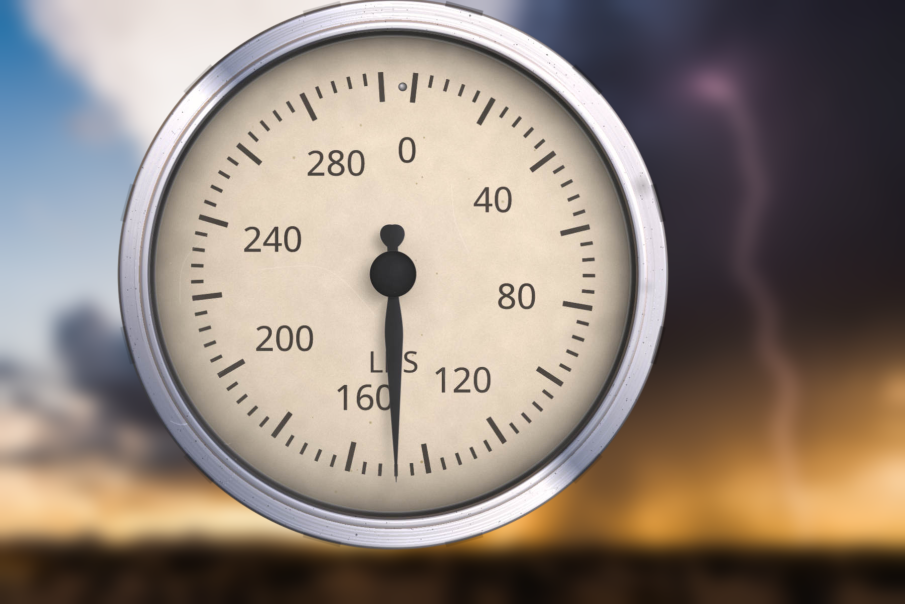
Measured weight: 148 lb
